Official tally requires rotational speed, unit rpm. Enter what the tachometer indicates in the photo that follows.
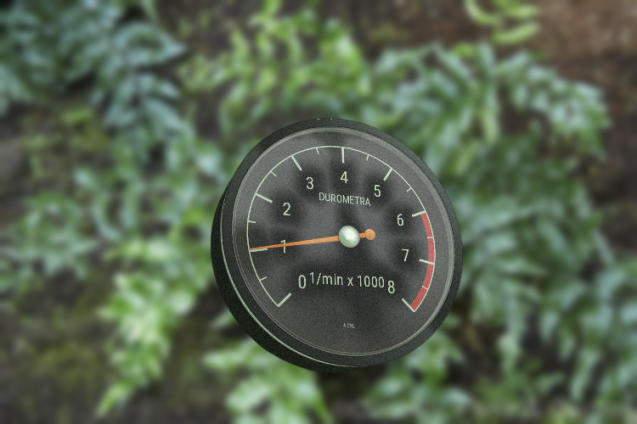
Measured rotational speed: 1000 rpm
